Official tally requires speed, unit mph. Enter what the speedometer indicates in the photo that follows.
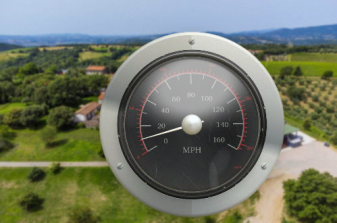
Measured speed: 10 mph
